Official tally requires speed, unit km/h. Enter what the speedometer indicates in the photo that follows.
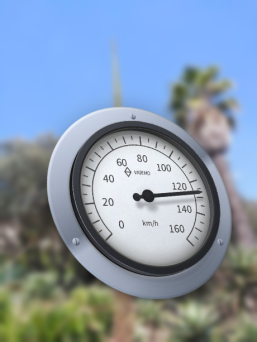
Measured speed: 127.5 km/h
